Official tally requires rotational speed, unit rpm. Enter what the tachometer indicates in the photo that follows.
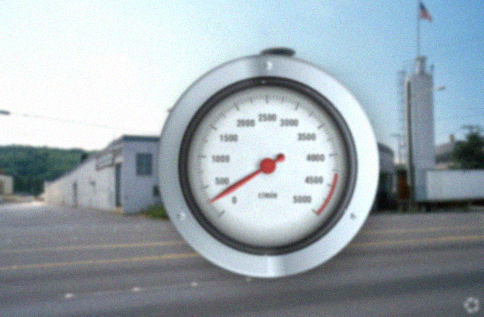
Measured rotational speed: 250 rpm
